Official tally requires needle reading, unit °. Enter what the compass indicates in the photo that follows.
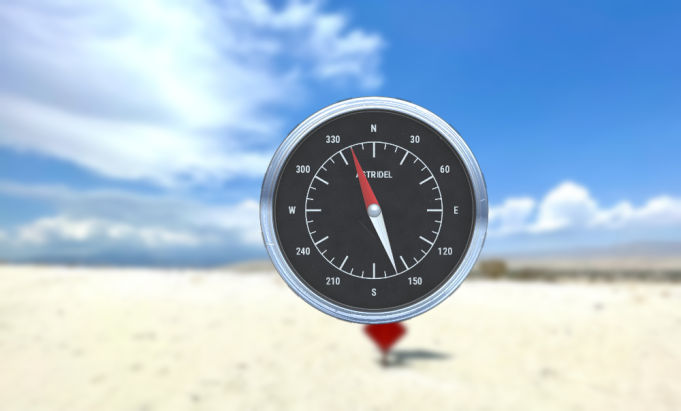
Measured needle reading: 340 °
